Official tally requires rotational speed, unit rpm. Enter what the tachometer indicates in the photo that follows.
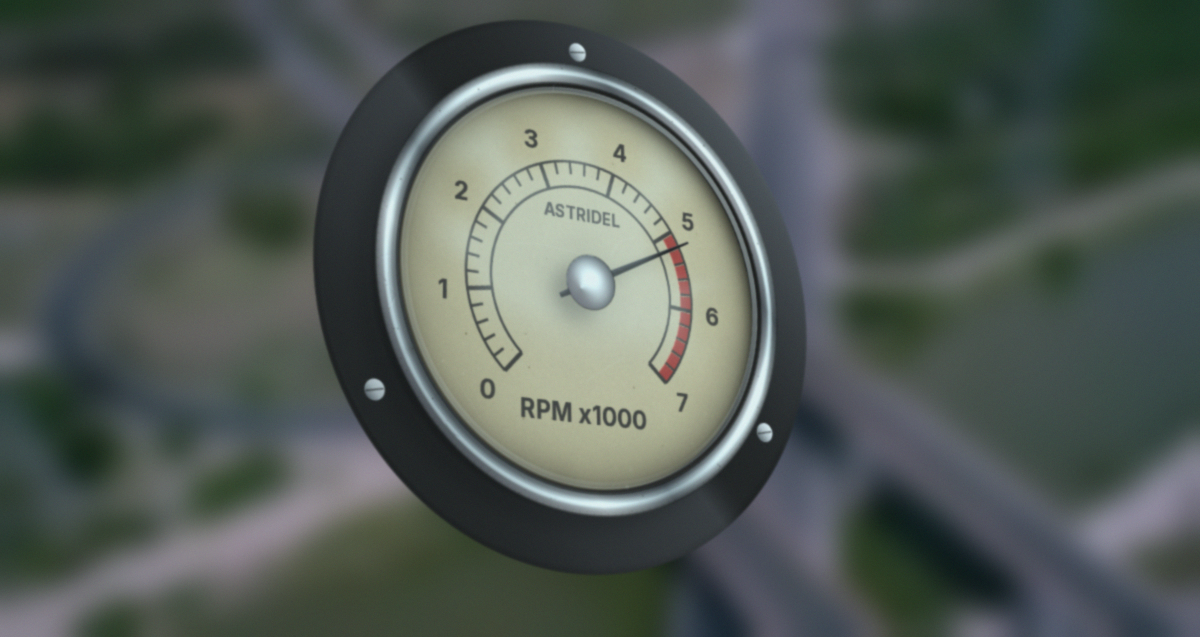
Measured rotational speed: 5200 rpm
